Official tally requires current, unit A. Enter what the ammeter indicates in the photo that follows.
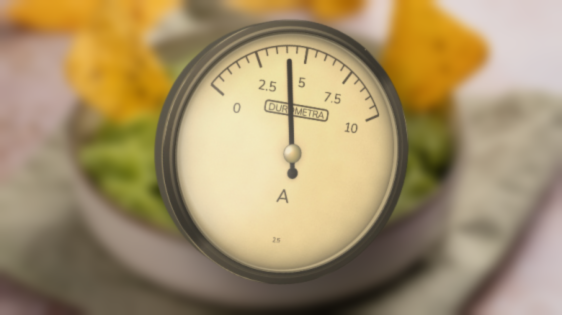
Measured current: 4 A
